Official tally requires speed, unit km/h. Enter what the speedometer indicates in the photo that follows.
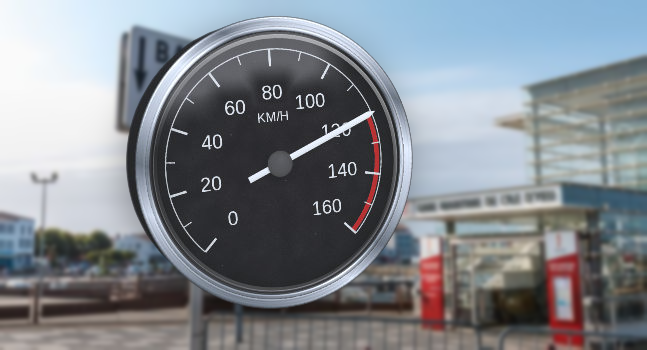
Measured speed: 120 km/h
